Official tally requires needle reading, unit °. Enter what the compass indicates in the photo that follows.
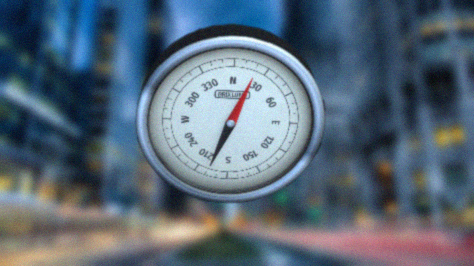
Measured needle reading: 20 °
